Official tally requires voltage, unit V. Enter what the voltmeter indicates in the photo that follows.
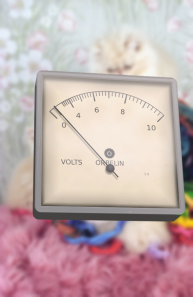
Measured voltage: 2 V
